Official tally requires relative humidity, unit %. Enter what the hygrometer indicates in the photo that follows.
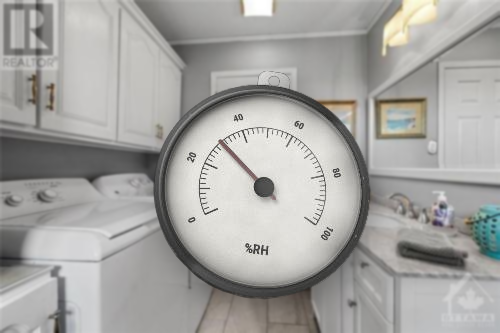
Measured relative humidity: 30 %
